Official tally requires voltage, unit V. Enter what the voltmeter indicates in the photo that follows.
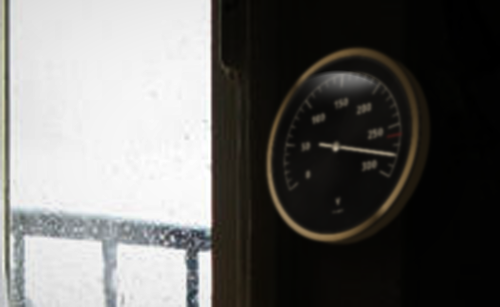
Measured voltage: 280 V
